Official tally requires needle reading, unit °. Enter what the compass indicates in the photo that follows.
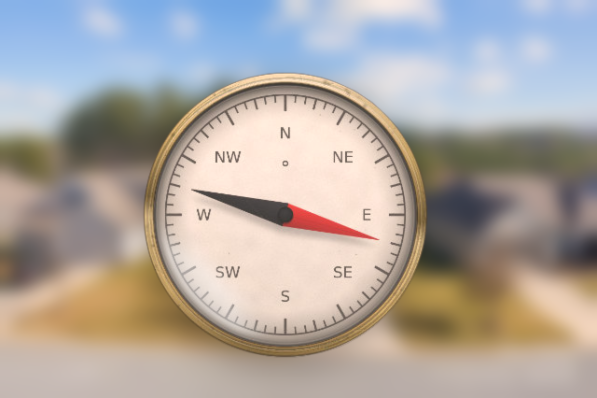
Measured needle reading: 105 °
